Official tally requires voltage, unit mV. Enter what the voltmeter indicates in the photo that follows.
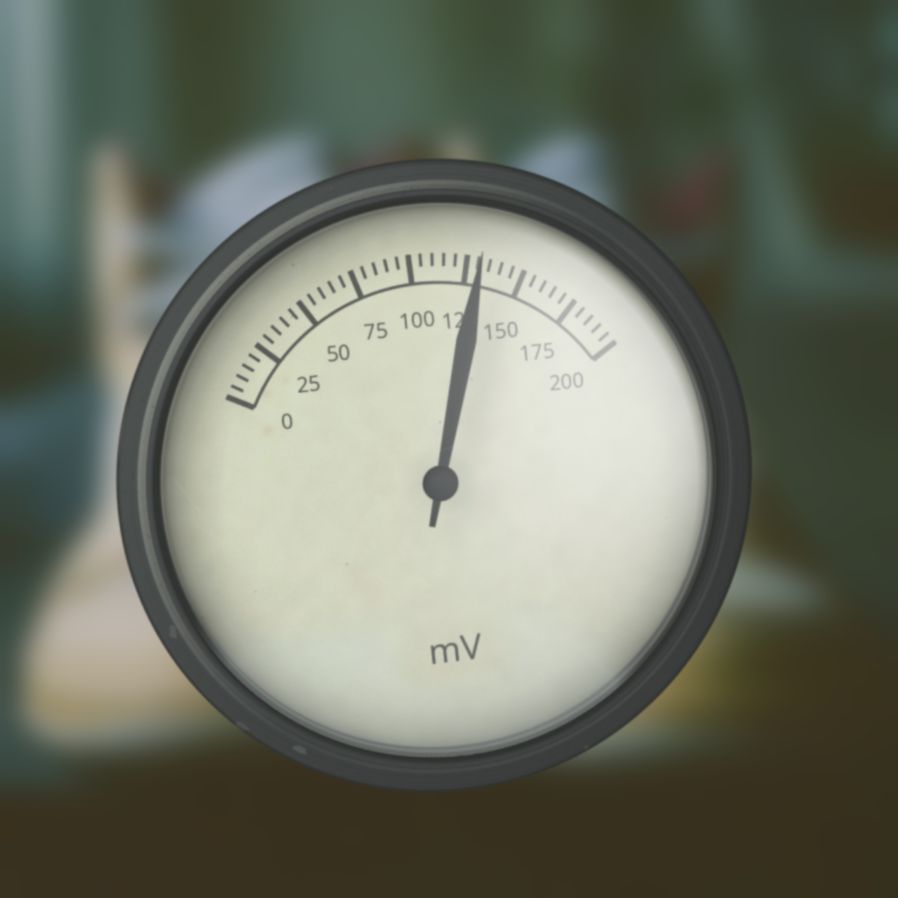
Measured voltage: 130 mV
